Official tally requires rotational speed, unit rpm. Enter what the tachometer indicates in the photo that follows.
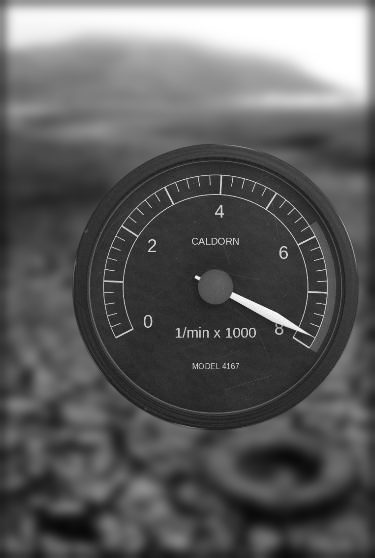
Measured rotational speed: 7800 rpm
